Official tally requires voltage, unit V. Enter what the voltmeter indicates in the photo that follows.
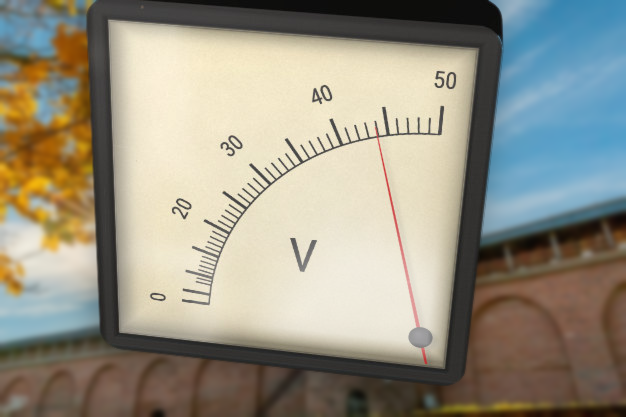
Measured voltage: 44 V
